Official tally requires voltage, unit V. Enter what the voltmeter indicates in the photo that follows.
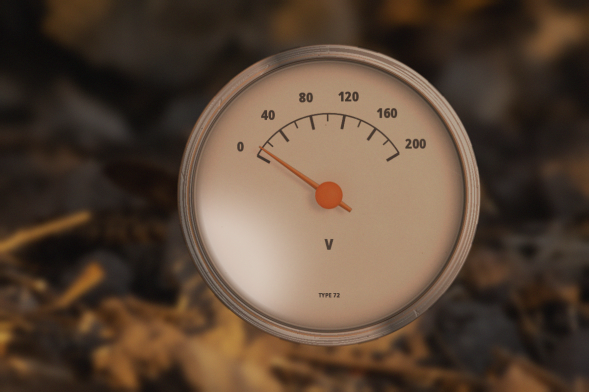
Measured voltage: 10 V
